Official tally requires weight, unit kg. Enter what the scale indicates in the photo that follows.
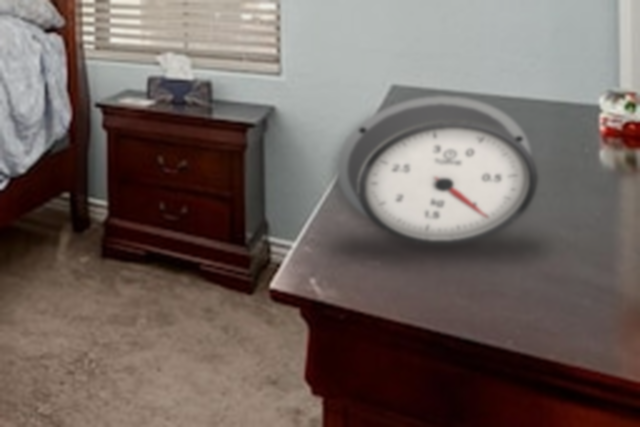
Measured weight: 1 kg
